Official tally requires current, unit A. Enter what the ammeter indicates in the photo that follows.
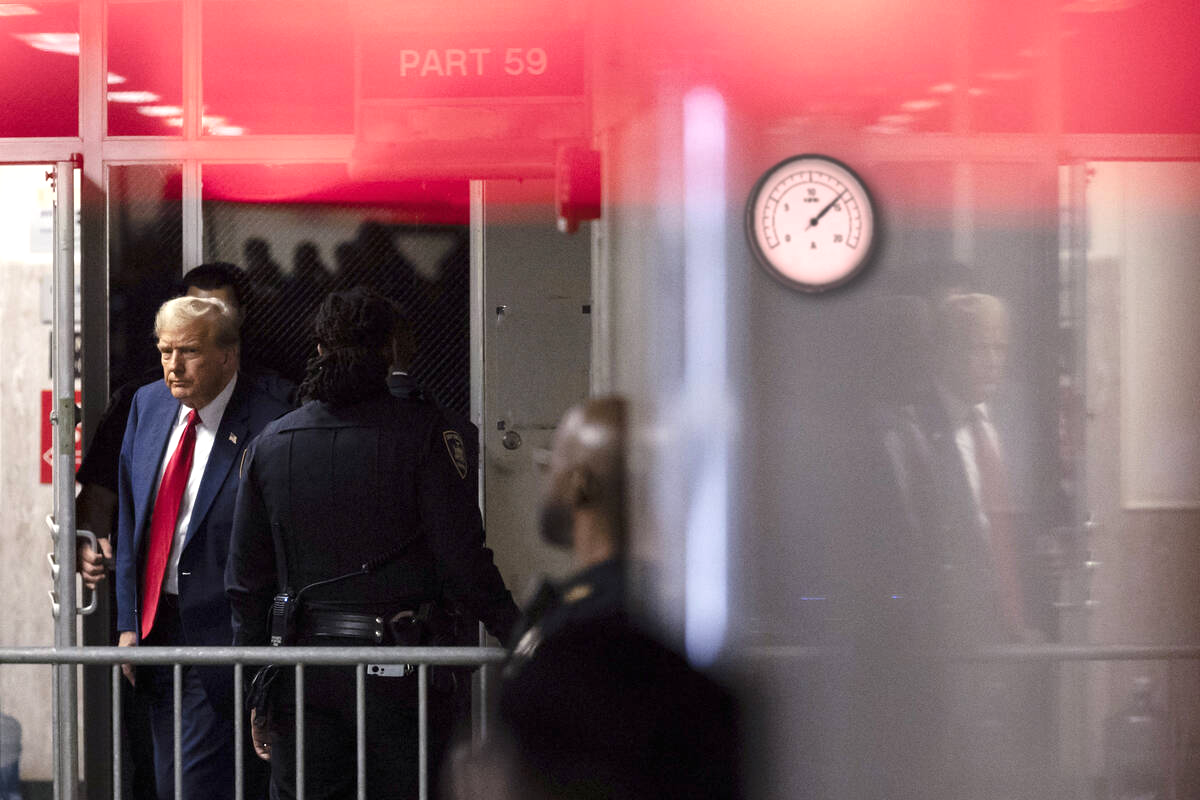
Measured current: 14 A
